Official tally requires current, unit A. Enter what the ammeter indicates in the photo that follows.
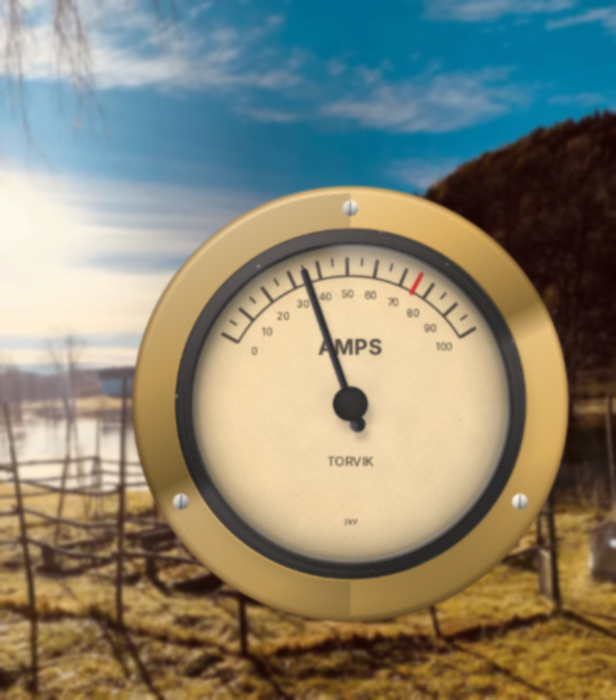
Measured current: 35 A
